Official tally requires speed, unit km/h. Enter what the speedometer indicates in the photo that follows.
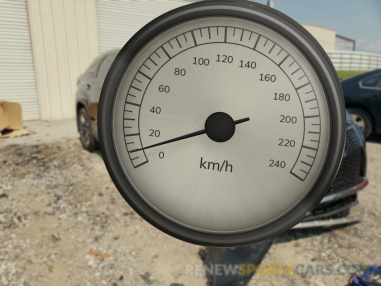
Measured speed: 10 km/h
